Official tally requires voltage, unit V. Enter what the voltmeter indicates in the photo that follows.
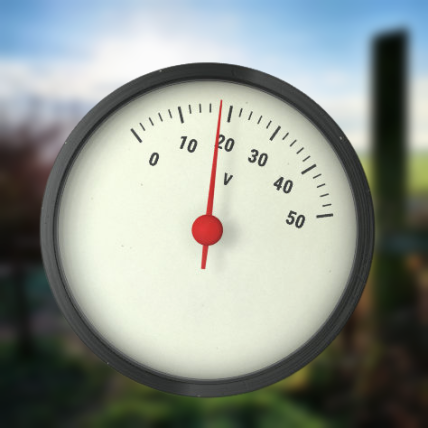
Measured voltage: 18 V
